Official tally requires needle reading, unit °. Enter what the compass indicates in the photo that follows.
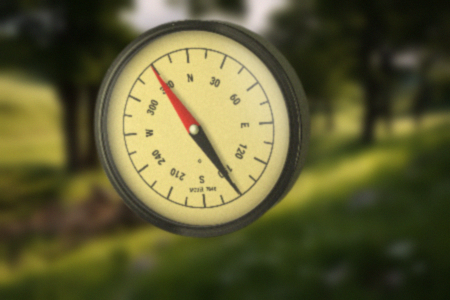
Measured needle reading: 330 °
